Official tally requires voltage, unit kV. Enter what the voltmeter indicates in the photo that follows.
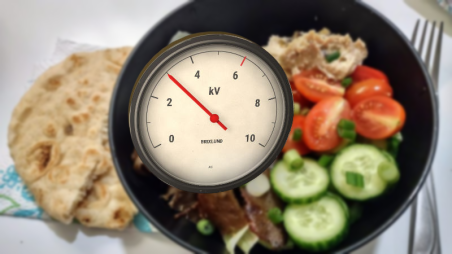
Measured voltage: 3 kV
